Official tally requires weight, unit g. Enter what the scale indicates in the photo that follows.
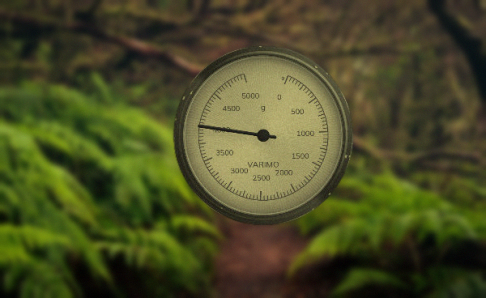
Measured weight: 4000 g
